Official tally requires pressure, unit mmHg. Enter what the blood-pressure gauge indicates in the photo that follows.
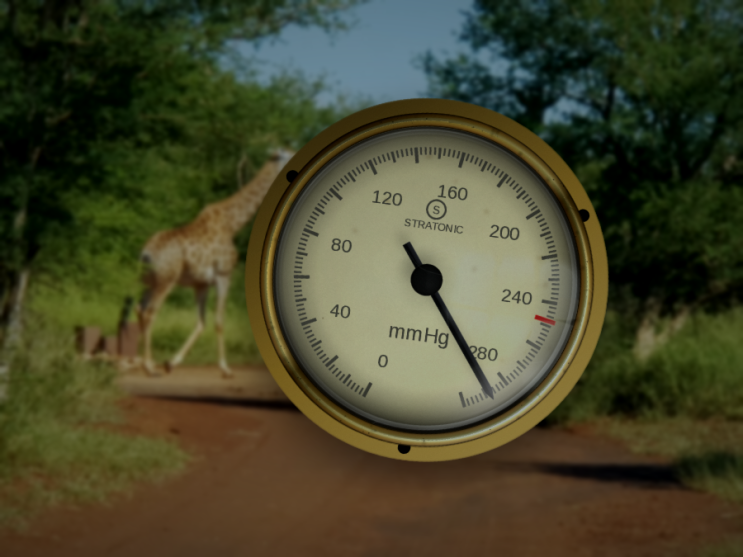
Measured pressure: 288 mmHg
